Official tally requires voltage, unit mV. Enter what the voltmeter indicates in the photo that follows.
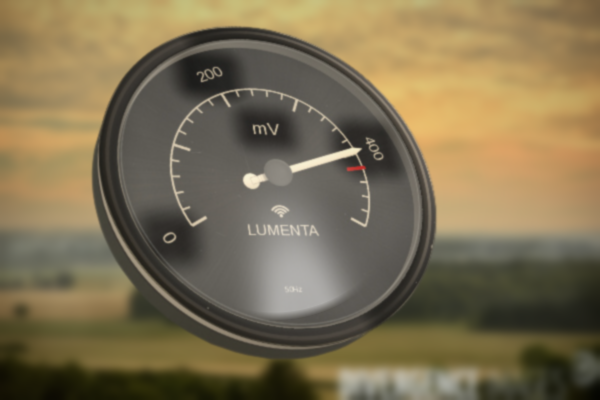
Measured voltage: 400 mV
